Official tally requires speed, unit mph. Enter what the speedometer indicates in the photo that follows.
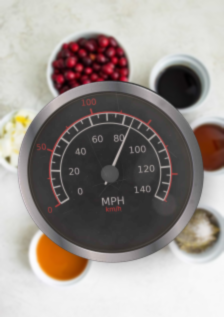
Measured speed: 85 mph
